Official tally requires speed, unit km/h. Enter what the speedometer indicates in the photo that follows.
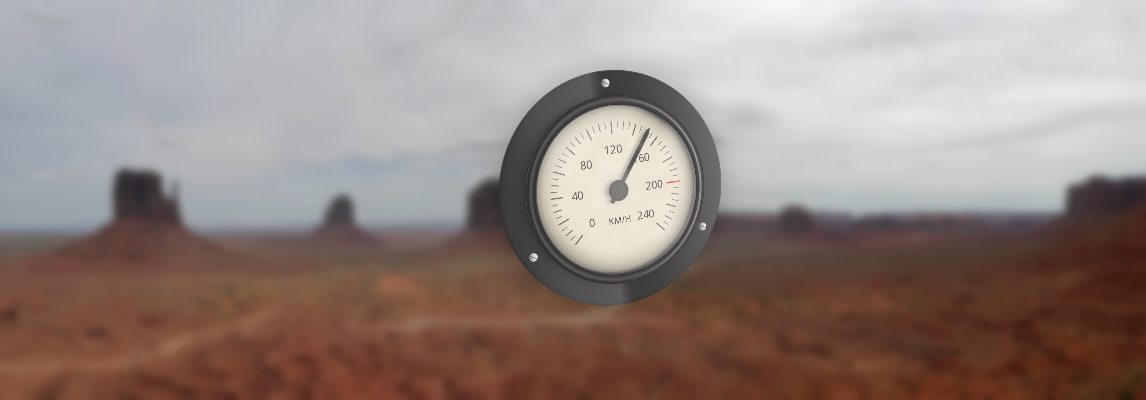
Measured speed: 150 km/h
